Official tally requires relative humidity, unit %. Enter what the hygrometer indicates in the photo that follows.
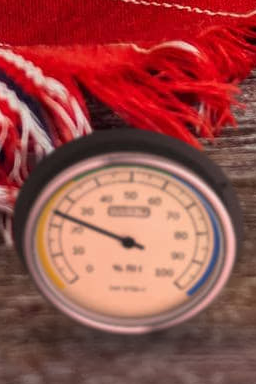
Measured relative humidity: 25 %
